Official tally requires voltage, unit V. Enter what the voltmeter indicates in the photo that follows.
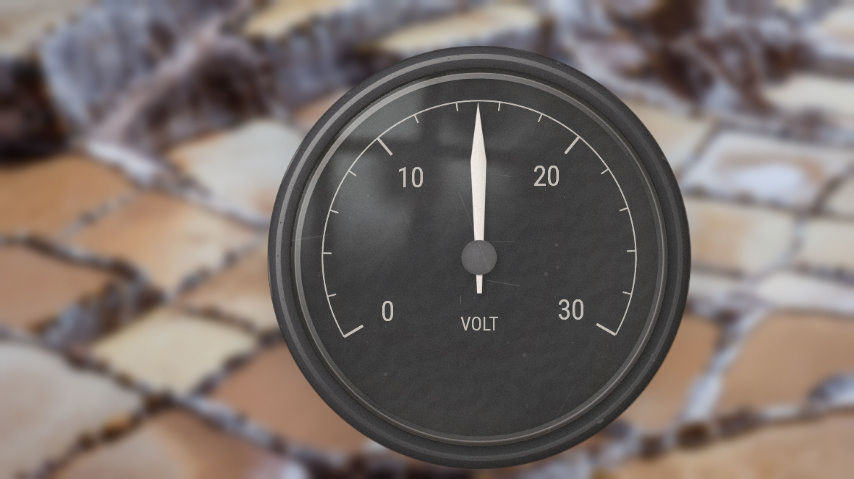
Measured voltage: 15 V
